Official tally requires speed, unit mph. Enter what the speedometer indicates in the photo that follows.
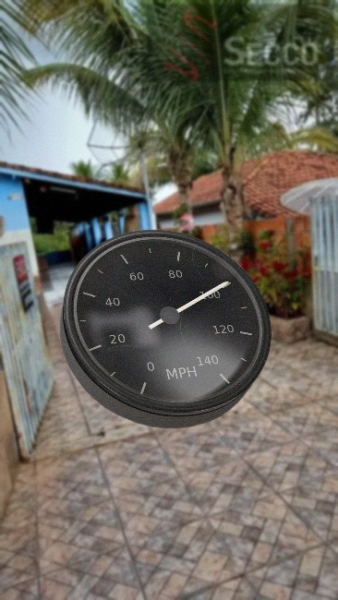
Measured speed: 100 mph
